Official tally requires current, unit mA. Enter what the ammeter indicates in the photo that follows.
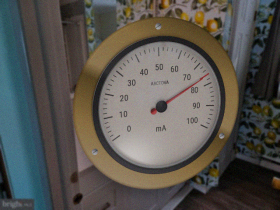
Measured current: 76 mA
